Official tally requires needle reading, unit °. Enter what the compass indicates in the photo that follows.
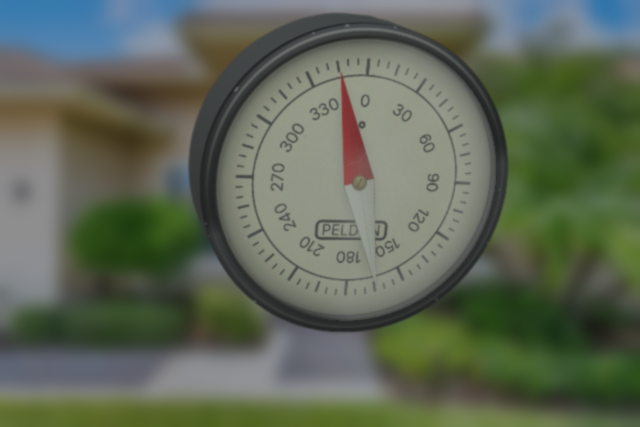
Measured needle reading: 345 °
